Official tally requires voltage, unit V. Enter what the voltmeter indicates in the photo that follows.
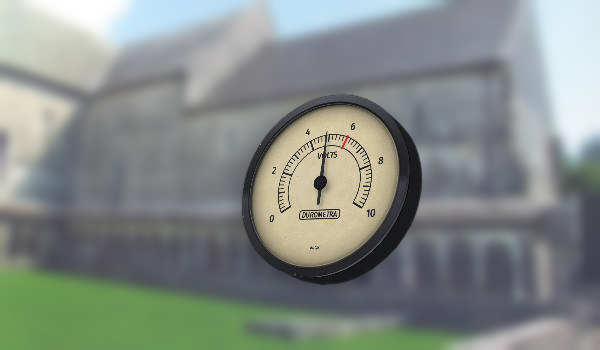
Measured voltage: 5 V
